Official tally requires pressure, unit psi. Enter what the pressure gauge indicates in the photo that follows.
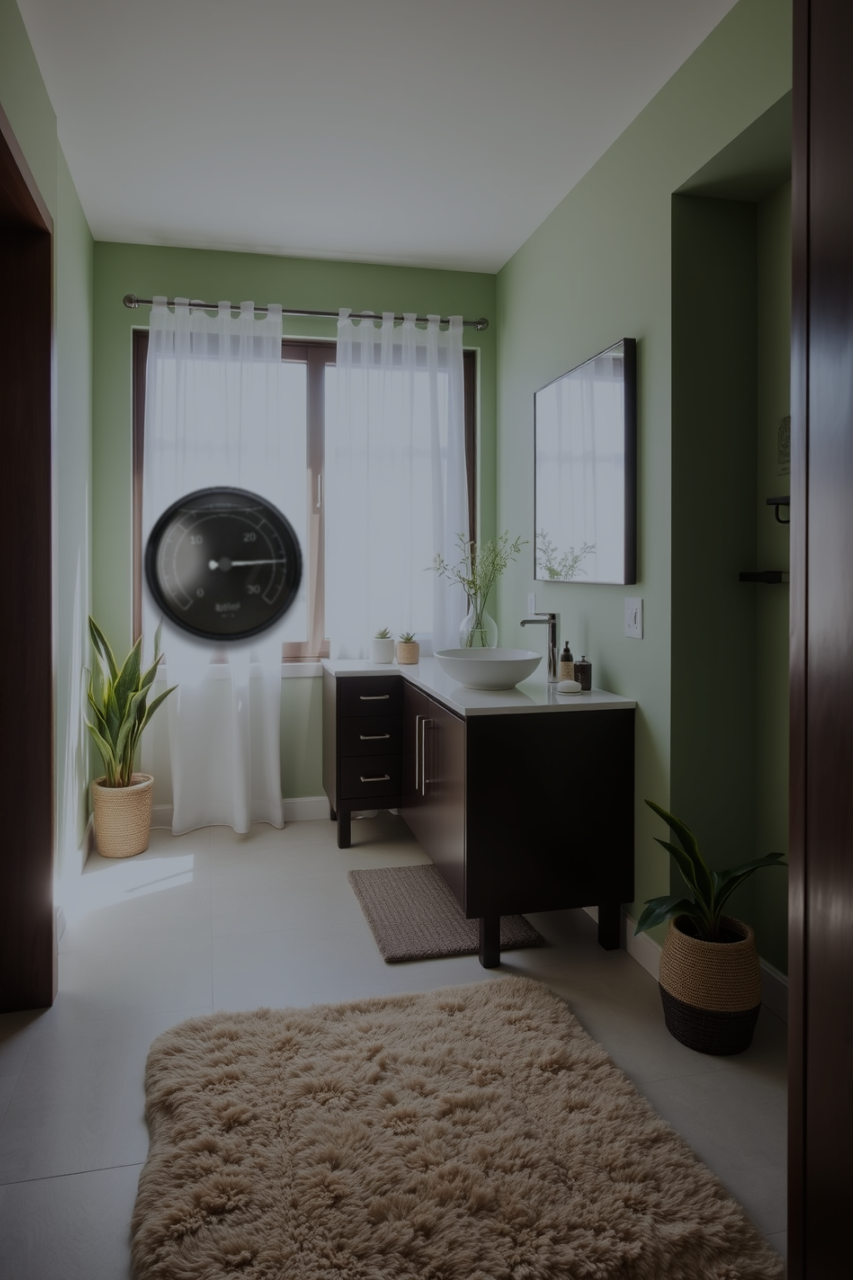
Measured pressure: 25 psi
